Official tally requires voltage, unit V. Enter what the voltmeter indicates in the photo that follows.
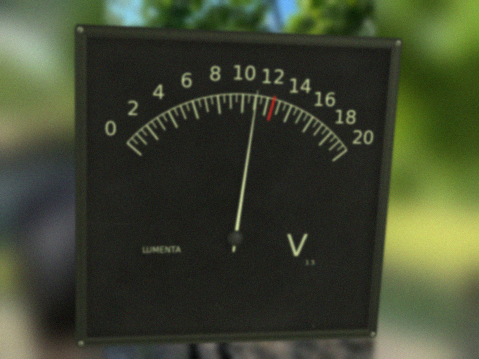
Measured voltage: 11 V
